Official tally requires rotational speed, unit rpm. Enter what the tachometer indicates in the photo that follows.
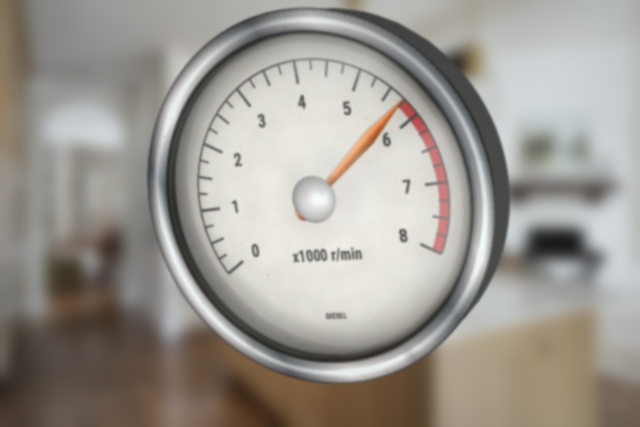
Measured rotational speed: 5750 rpm
